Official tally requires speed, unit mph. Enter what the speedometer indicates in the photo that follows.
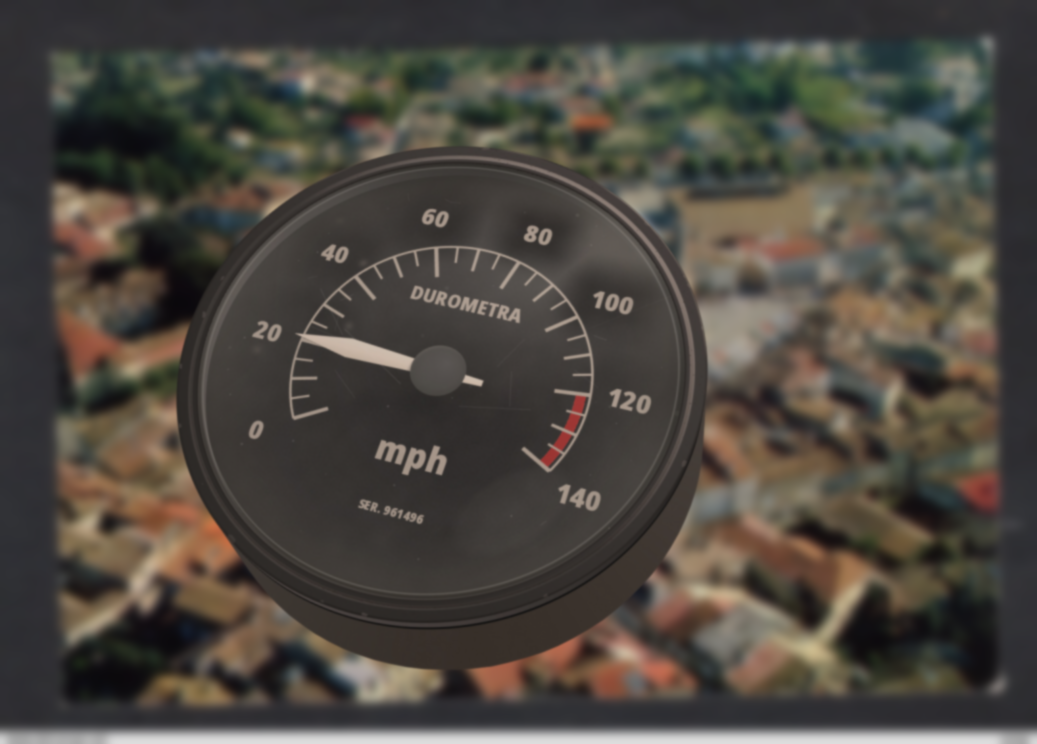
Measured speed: 20 mph
